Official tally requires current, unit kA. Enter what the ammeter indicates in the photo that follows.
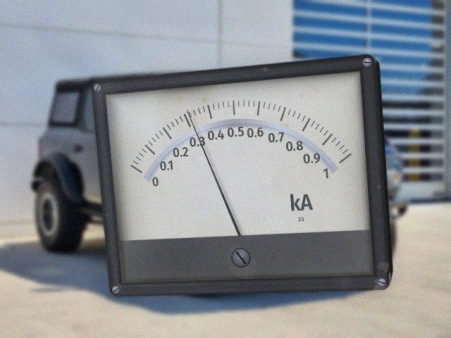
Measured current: 0.32 kA
